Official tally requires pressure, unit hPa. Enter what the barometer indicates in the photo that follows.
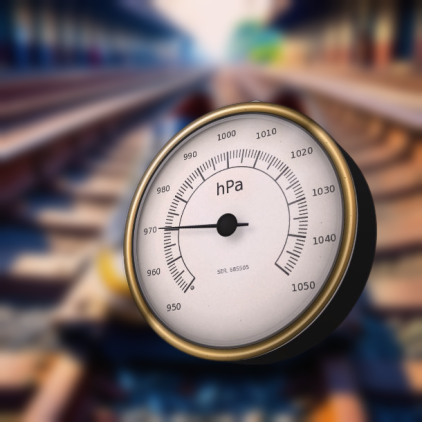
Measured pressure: 970 hPa
